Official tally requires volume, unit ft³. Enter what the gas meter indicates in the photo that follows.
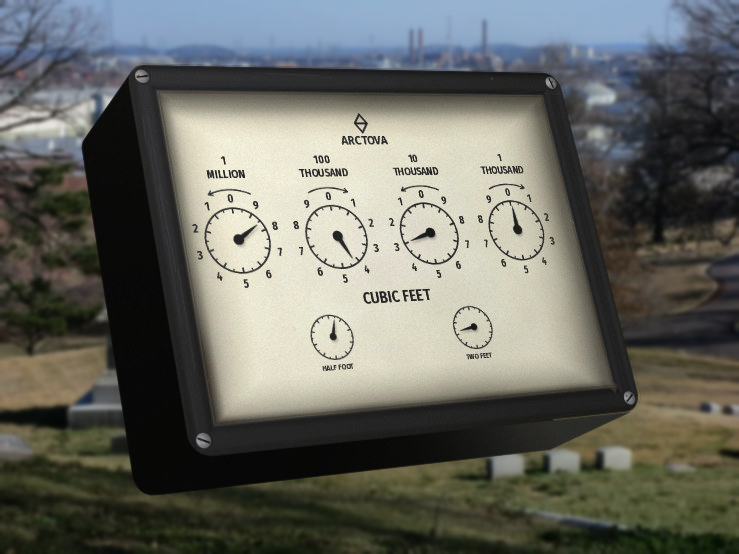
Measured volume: 843000 ft³
